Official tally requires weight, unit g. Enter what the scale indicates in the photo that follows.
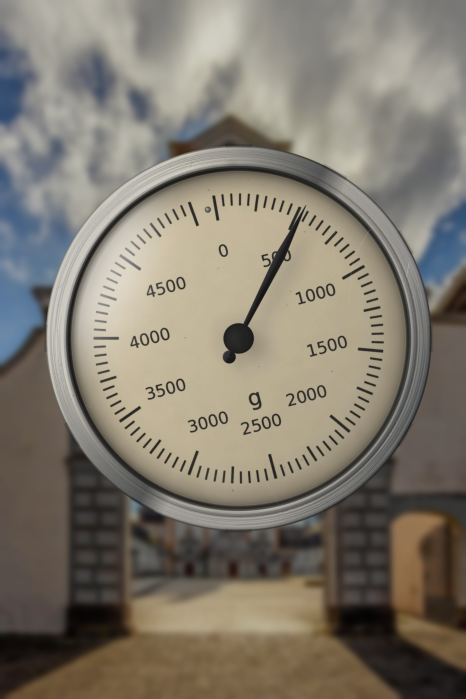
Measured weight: 525 g
